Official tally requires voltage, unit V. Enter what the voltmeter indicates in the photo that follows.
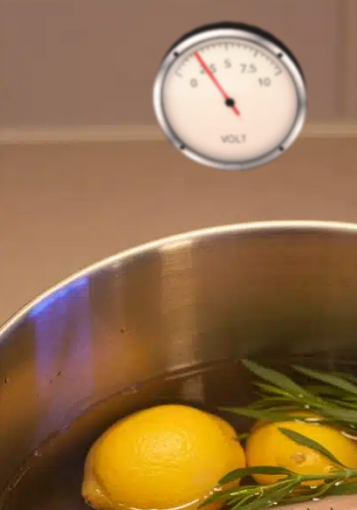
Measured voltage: 2.5 V
